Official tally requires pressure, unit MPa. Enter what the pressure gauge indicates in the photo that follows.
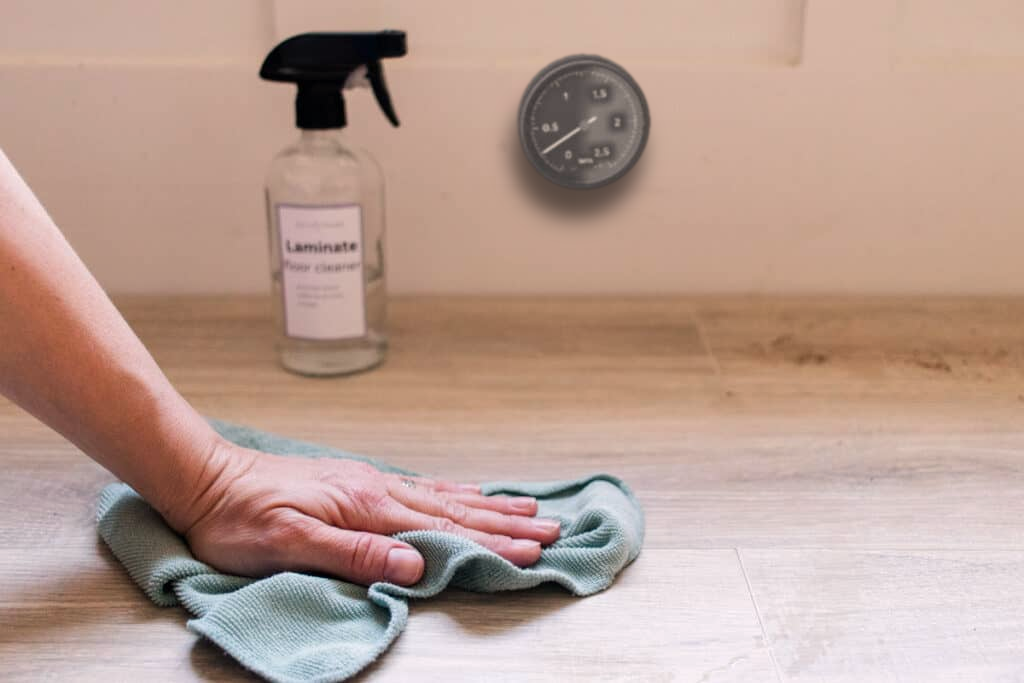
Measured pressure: 0.25 MPa
